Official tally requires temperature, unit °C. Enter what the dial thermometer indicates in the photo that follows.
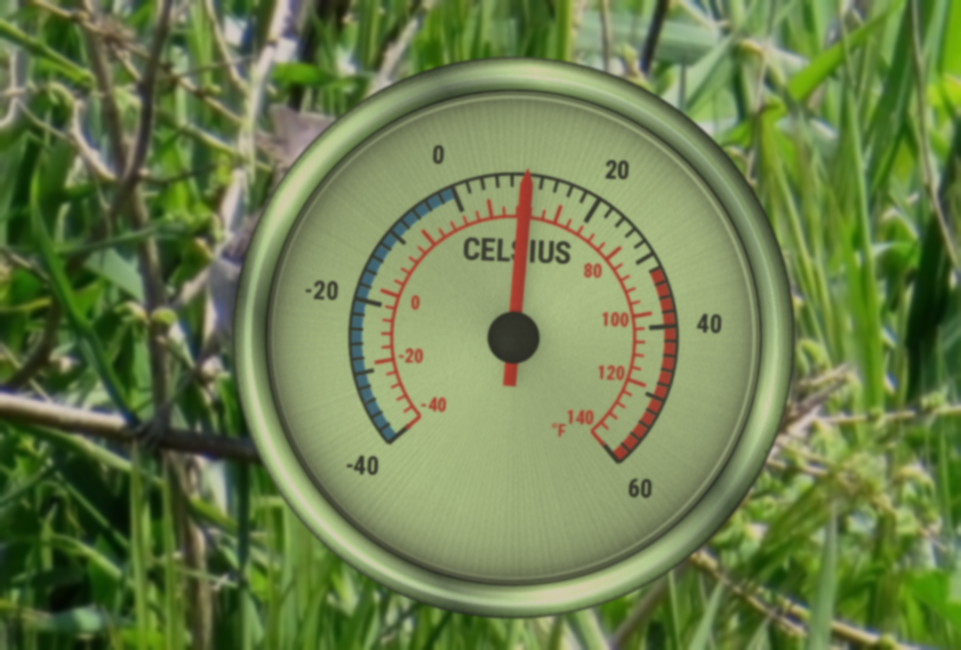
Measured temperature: 10 °C
